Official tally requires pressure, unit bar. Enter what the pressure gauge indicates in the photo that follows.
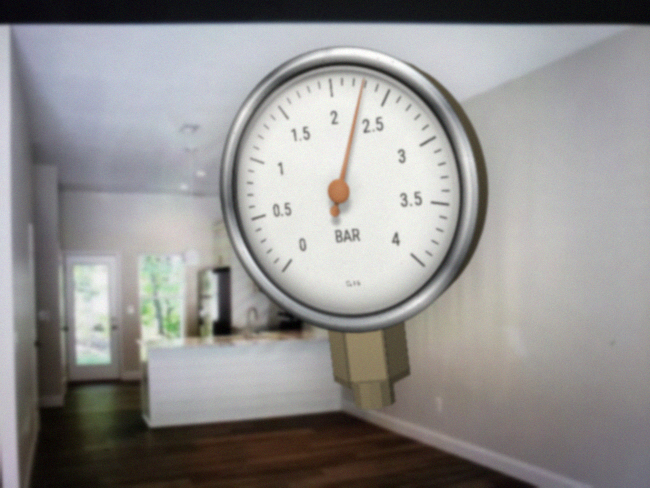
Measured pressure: 2.3 bar
